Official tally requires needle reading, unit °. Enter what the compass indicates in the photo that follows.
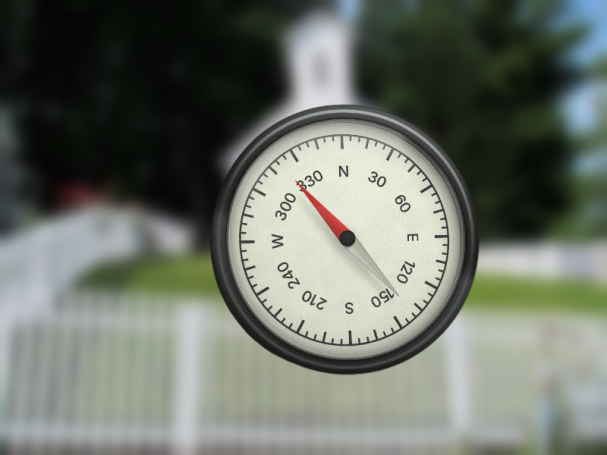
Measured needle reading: 320 °
